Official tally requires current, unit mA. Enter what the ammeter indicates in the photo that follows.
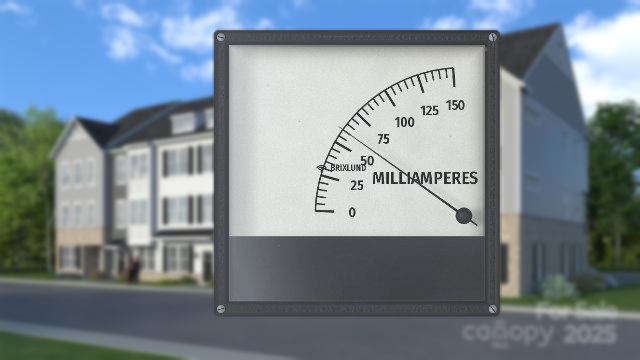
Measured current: 60 mA
